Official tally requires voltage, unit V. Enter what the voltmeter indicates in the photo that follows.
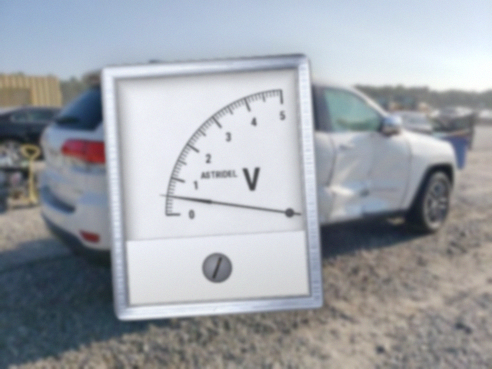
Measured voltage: 0.5 V
